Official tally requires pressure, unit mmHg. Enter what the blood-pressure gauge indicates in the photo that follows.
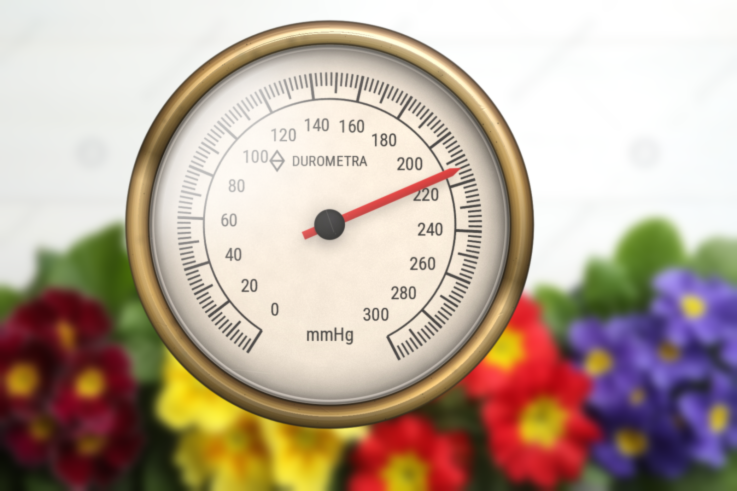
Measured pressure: 214 mmHg
